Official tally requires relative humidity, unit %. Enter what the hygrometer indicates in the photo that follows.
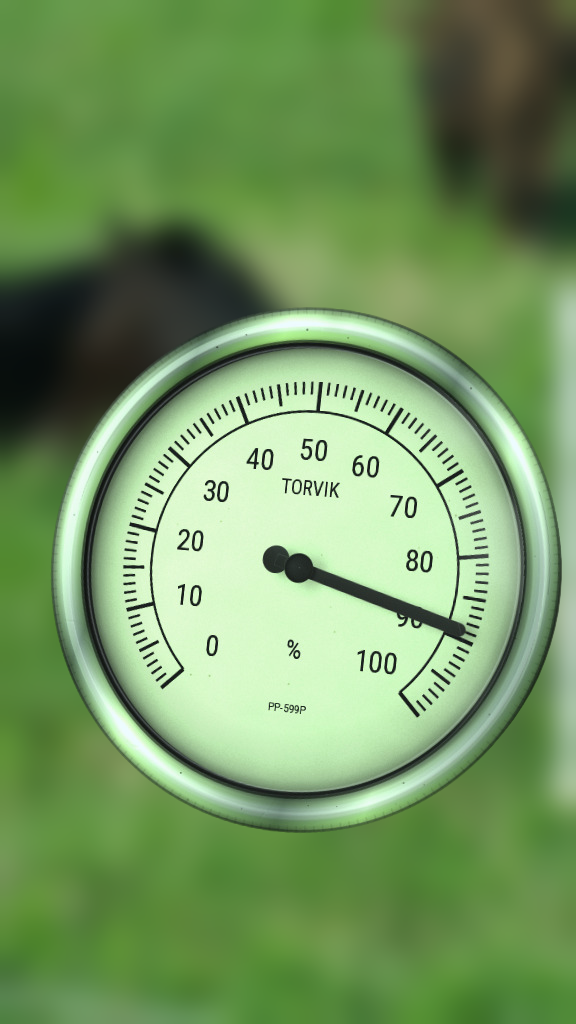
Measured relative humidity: 89 %
